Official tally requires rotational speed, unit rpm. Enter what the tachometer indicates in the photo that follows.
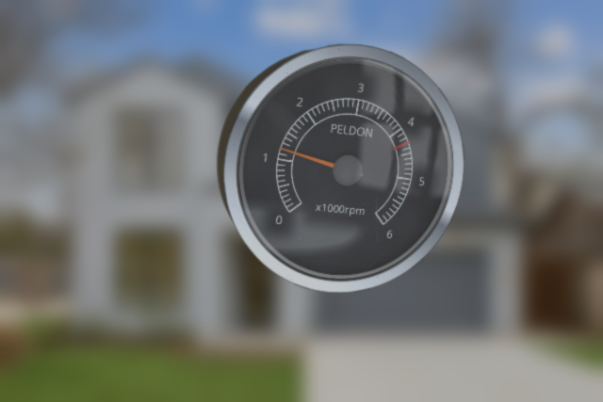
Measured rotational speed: 1200 rpm
